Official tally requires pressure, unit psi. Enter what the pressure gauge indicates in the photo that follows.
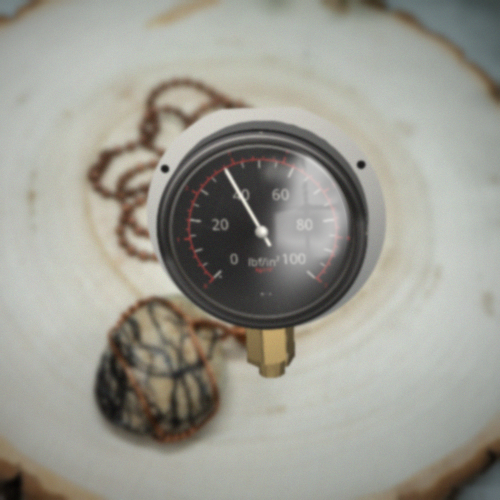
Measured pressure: 40 psi
